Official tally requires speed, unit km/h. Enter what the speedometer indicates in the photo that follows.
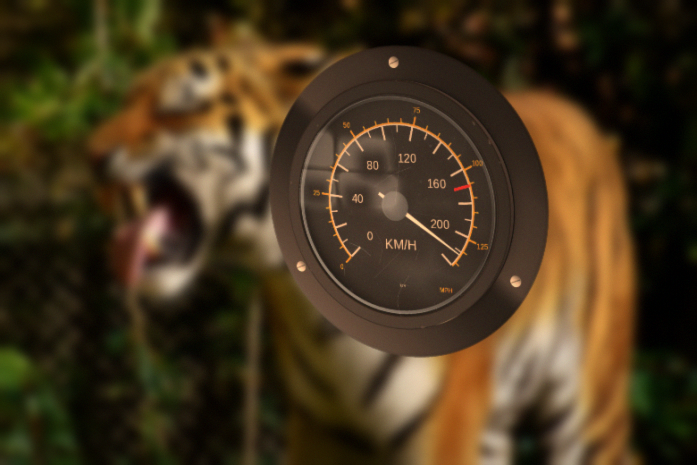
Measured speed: 210 km/h
